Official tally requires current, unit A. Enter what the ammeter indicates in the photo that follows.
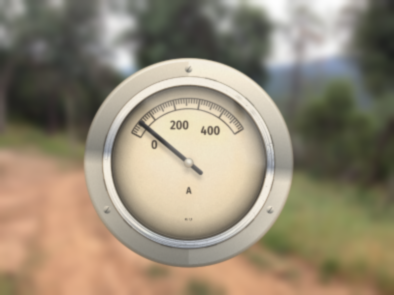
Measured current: 50 A
